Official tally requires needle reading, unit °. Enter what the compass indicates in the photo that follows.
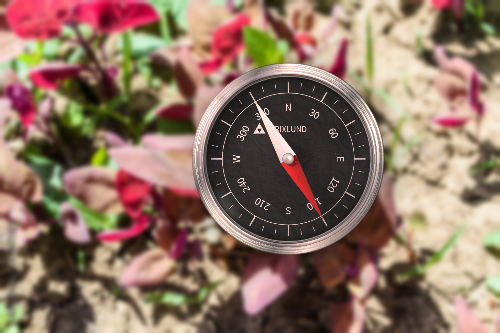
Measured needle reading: 150 °
